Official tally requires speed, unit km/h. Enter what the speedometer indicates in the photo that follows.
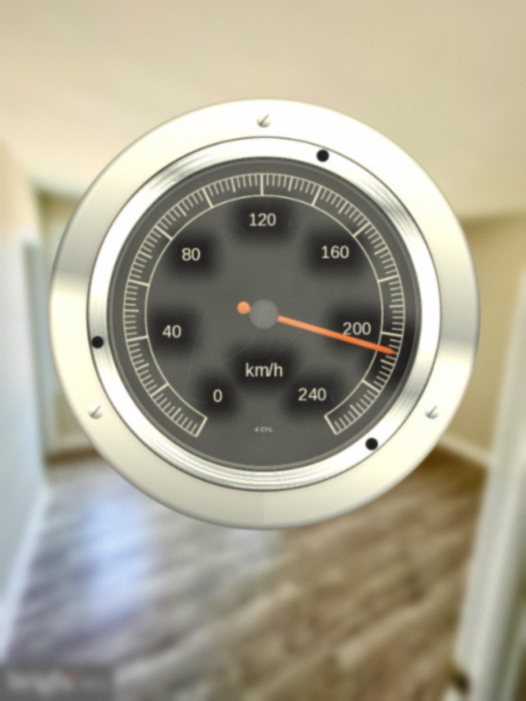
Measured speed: 206 km/h
